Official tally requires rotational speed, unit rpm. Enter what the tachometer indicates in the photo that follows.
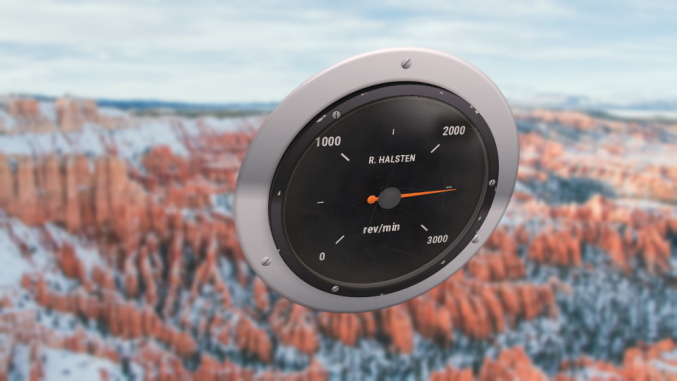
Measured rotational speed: 2500 rpm
